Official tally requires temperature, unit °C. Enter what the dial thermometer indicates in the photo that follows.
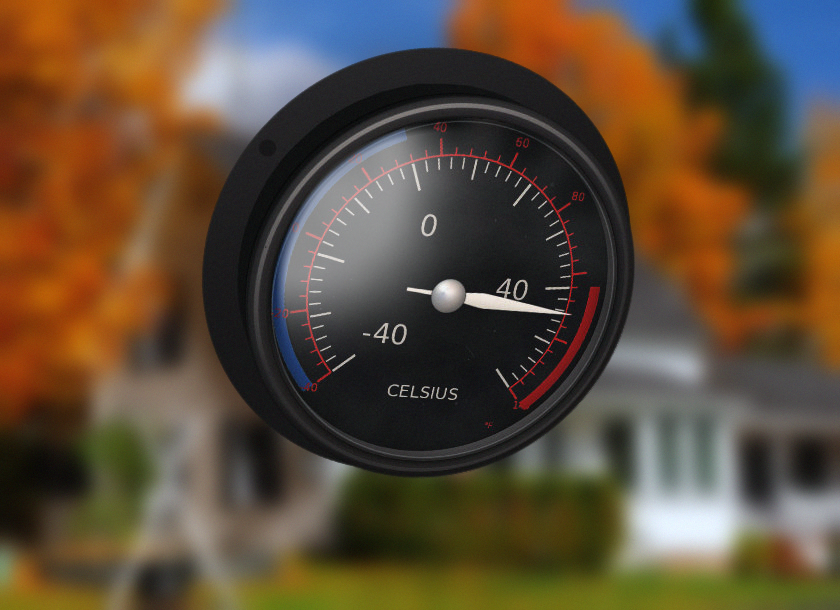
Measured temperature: 44 °C
